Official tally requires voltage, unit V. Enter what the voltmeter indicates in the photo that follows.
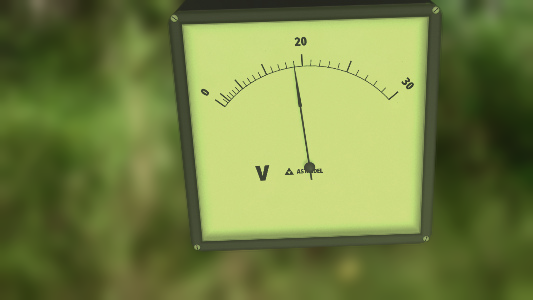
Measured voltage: 19 V
